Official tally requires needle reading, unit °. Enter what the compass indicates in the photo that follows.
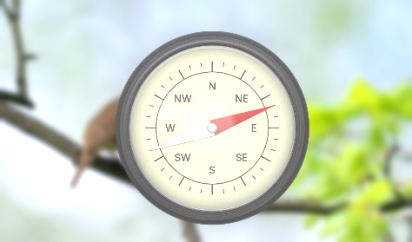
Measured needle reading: 70 °
